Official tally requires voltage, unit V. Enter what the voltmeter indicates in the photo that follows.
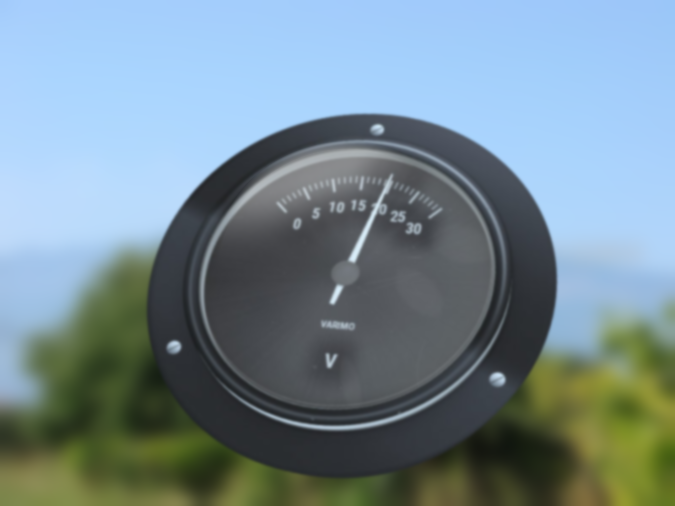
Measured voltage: 20 V
